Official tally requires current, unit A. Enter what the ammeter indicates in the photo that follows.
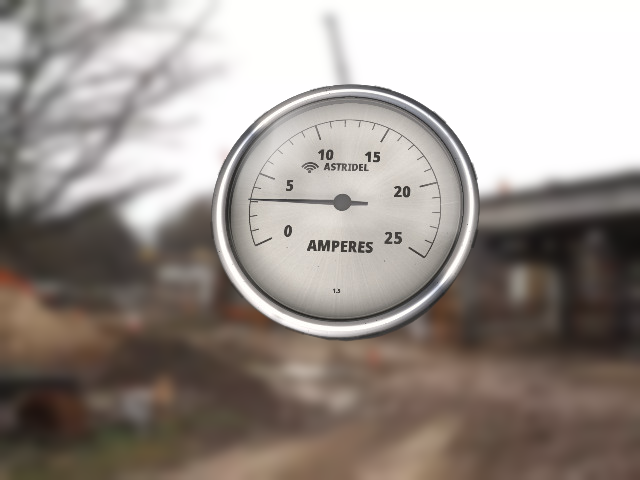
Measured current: 3 A
